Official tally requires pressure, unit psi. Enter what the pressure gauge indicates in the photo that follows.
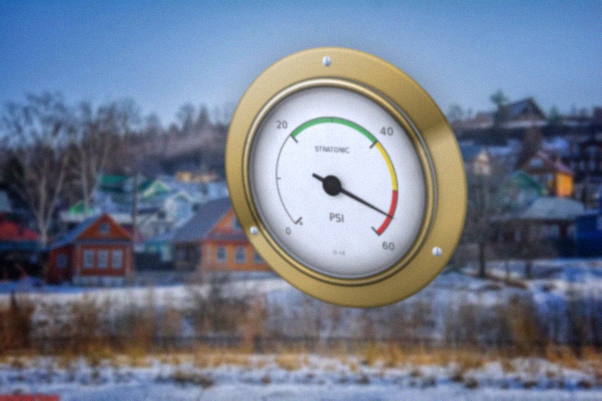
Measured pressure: 55 psi
